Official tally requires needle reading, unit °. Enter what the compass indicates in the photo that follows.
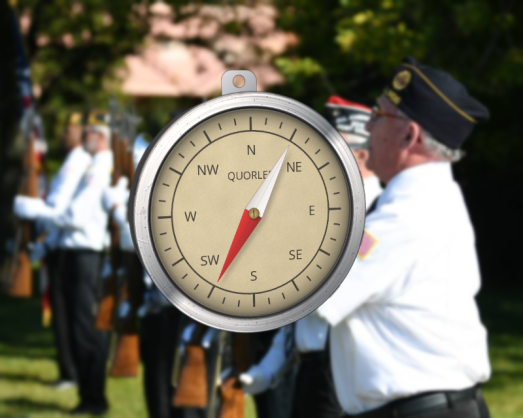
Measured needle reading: 210 °
